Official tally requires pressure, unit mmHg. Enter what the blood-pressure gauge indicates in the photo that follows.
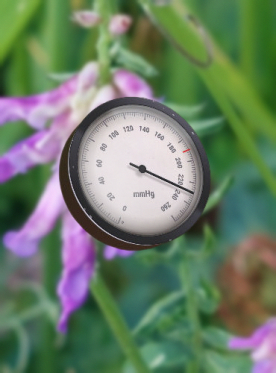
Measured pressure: 230 mmHg
